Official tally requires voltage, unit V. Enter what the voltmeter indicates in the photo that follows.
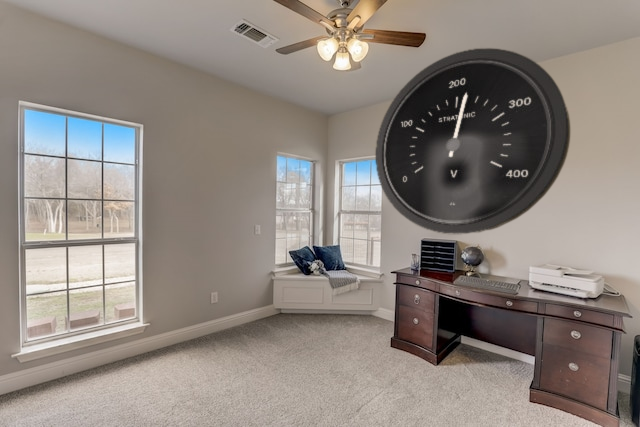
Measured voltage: 220 V
